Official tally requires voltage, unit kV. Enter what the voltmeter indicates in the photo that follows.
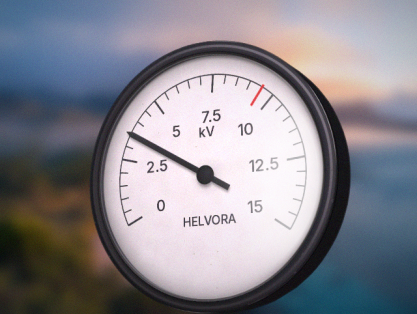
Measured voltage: 3.5 kV
